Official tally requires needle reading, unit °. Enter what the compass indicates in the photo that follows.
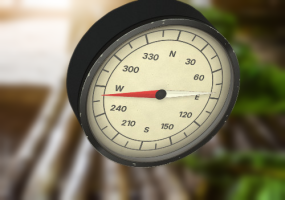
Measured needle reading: 262.5 °
